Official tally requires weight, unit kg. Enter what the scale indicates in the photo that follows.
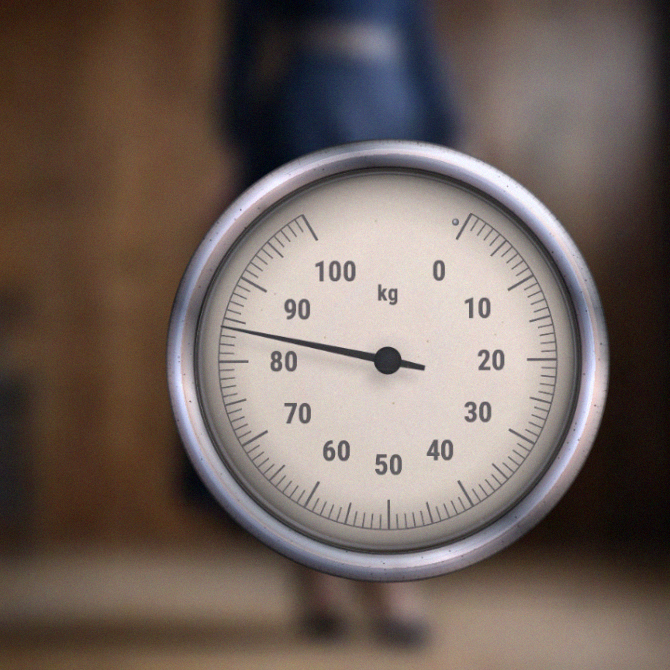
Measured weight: 84 kg
